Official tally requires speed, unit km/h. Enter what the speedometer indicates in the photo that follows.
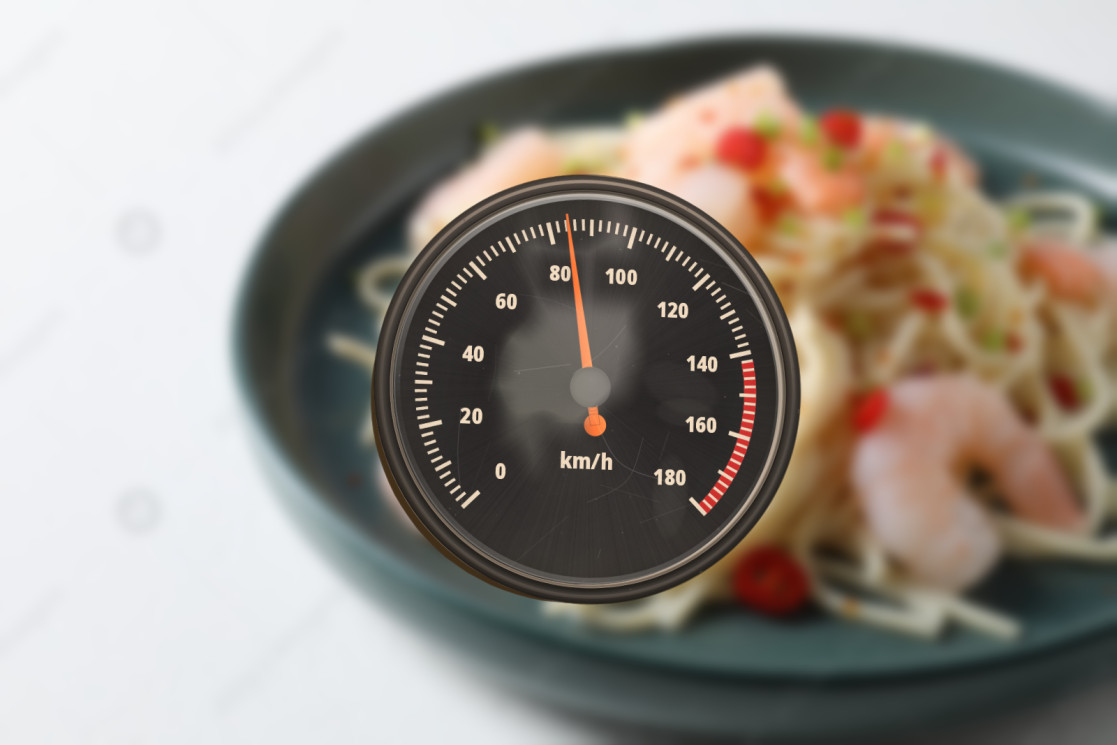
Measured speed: 84 km/h
